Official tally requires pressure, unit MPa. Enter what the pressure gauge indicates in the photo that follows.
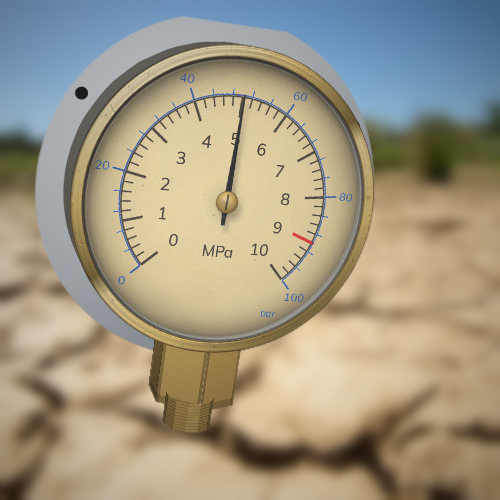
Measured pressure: 5 MPa
